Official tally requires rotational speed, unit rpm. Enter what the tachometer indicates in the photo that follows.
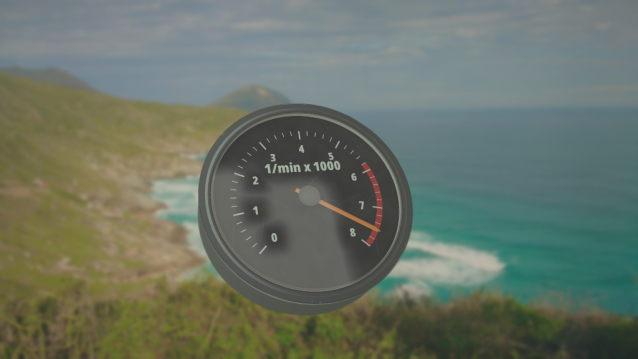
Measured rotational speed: 7600 rpm
